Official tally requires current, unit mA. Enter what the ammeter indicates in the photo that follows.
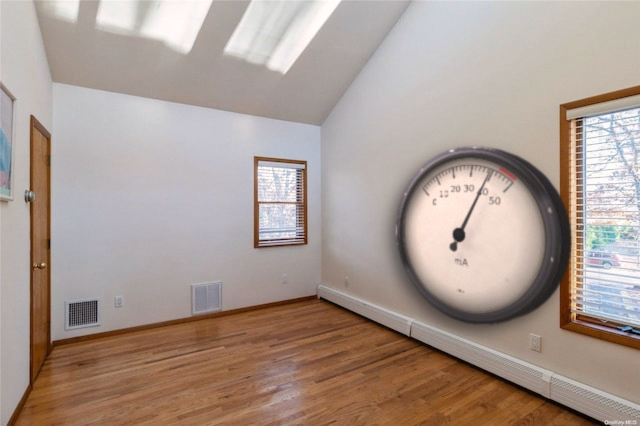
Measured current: 40 mA
